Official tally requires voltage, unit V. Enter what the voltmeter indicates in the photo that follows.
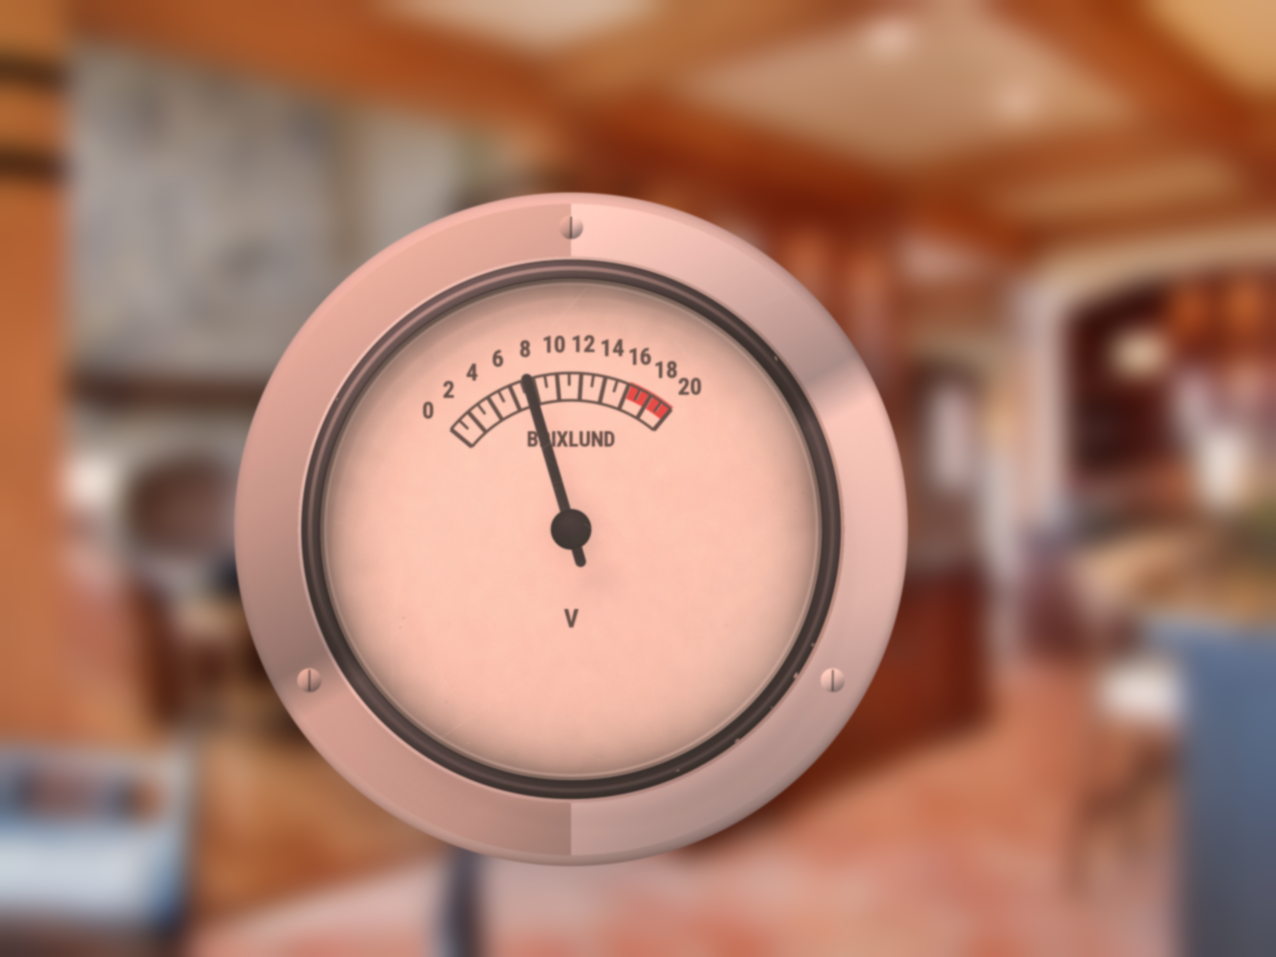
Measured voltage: 7.5 V
